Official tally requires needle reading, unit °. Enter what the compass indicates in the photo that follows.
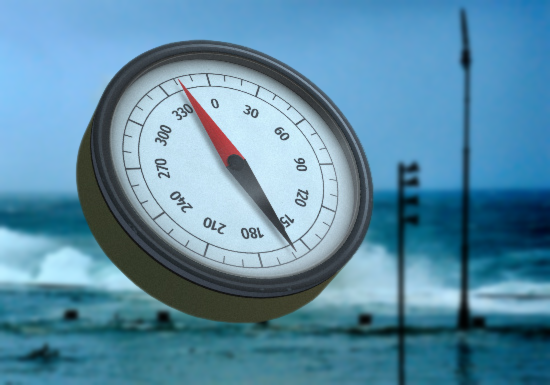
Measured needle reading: 340 °
